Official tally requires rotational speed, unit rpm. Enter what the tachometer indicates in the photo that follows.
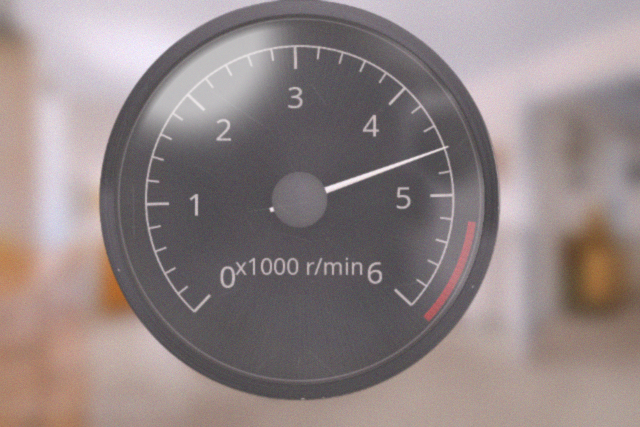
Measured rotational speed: 4600 rpm
